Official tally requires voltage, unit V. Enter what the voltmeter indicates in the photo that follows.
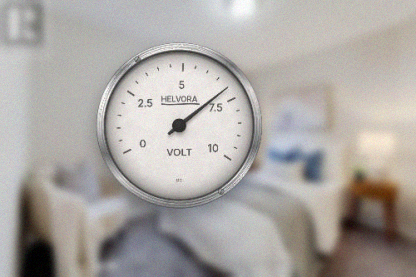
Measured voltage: 7 V
